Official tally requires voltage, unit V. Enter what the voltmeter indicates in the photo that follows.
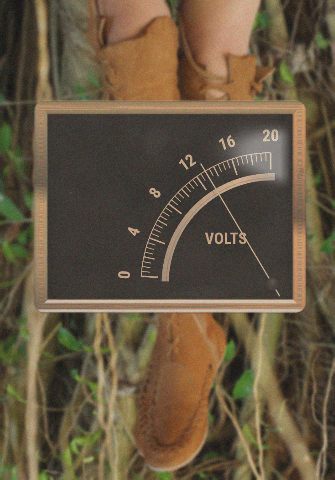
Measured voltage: 13 V
